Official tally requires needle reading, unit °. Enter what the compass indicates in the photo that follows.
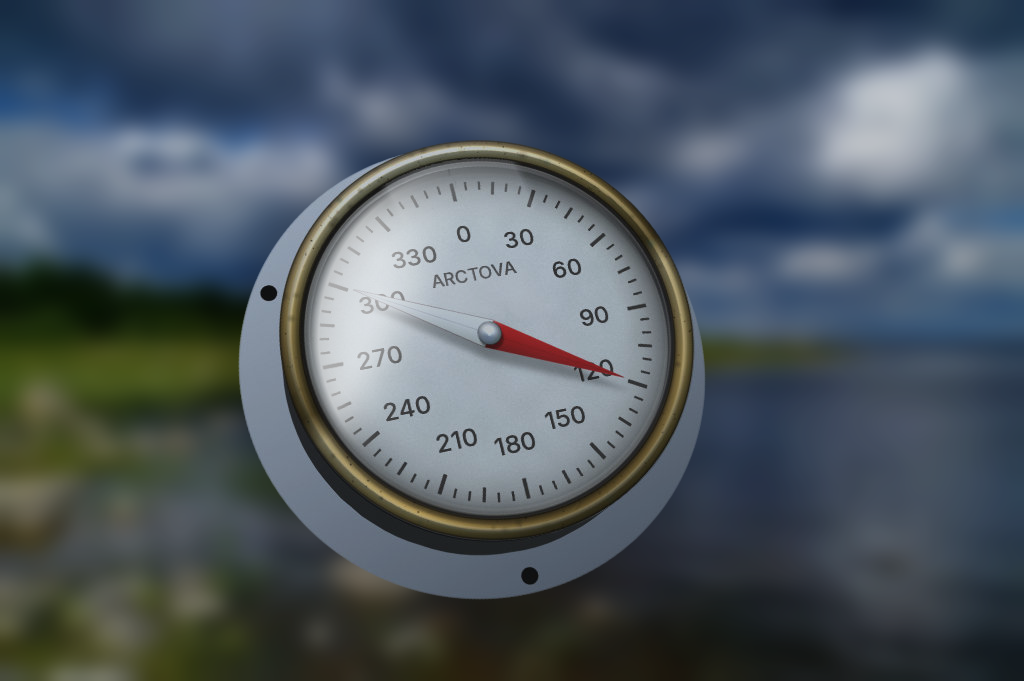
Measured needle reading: 120 °
